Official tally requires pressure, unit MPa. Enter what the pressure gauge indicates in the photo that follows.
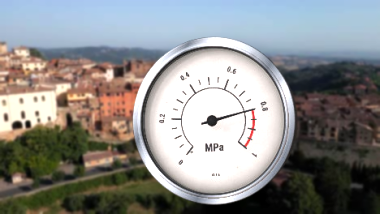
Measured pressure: 0.8 MPa
